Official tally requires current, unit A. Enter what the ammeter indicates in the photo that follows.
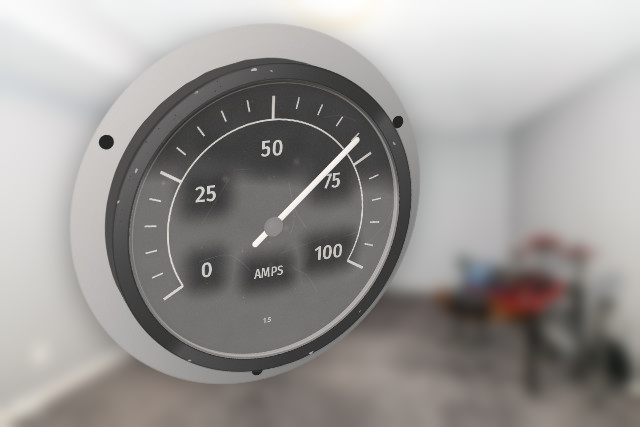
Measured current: 70 A
